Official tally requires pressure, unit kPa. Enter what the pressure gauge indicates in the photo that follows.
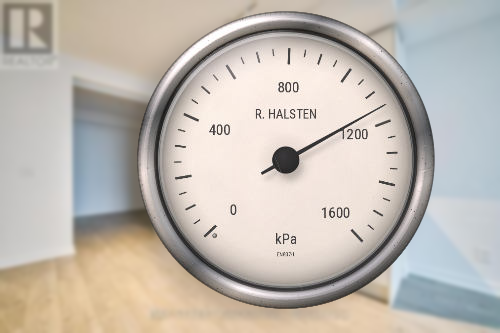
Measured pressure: 1150 kPa
